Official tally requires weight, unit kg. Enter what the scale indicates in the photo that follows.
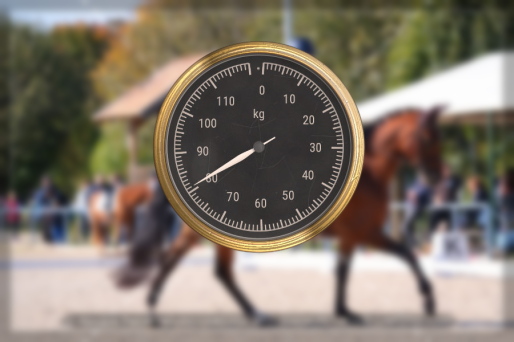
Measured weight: 81 kg
